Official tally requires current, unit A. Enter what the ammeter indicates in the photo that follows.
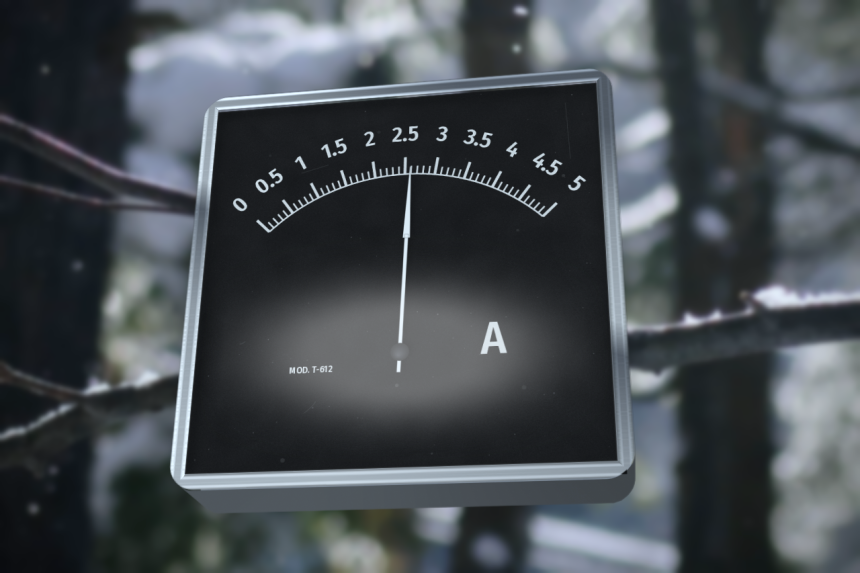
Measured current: 2.6 A
